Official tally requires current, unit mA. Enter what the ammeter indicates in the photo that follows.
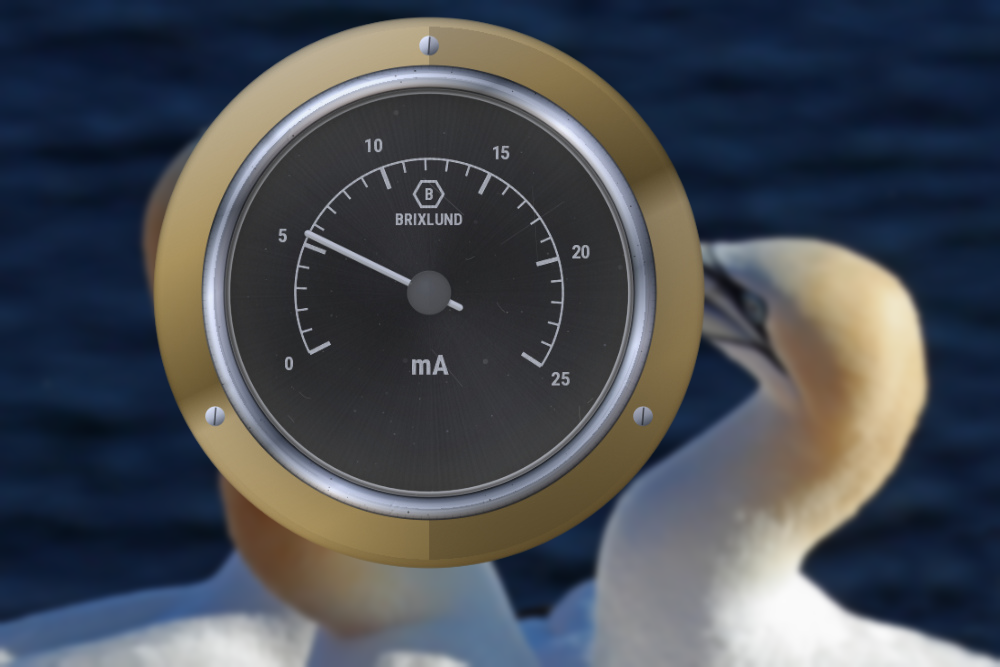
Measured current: 5.5 mA
